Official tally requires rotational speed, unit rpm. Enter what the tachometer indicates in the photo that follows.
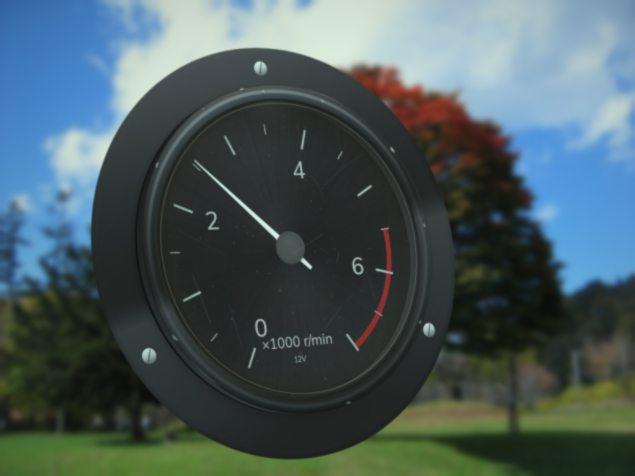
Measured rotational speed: 2500 rpm
